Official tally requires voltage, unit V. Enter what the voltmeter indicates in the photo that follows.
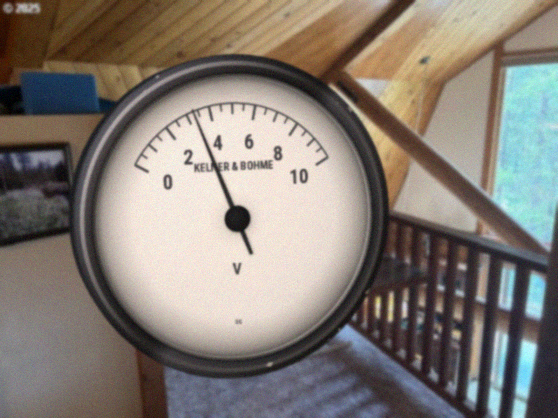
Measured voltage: 3.25 V
